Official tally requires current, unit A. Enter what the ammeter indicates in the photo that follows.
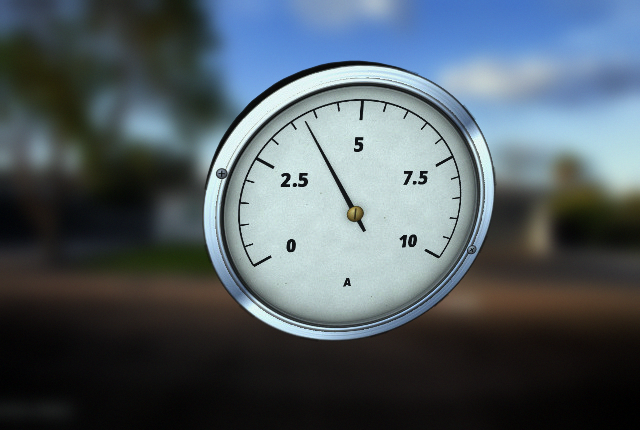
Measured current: 3.75 A
